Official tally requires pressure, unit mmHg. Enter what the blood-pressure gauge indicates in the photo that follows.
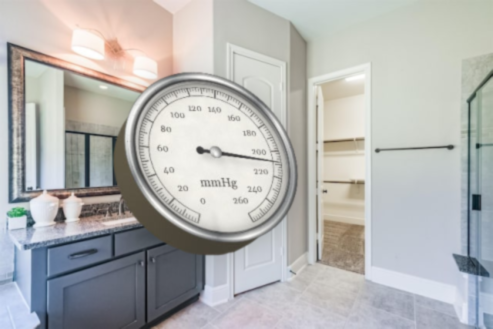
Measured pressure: 210 mmHg
